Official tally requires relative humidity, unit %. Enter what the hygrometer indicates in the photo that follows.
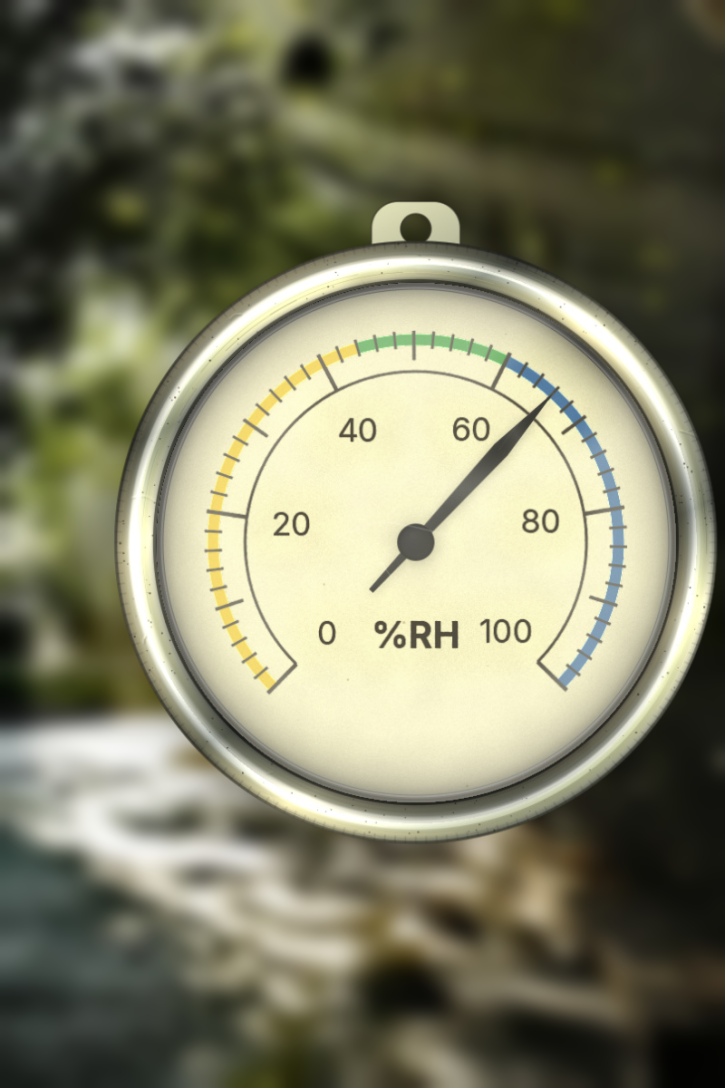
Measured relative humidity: 66 %
